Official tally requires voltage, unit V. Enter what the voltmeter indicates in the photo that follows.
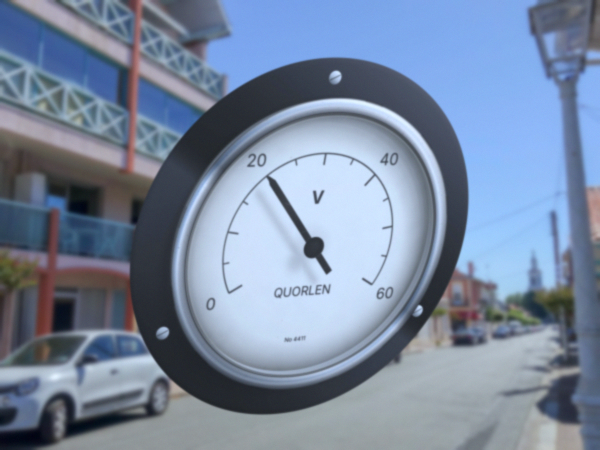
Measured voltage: 20 V
